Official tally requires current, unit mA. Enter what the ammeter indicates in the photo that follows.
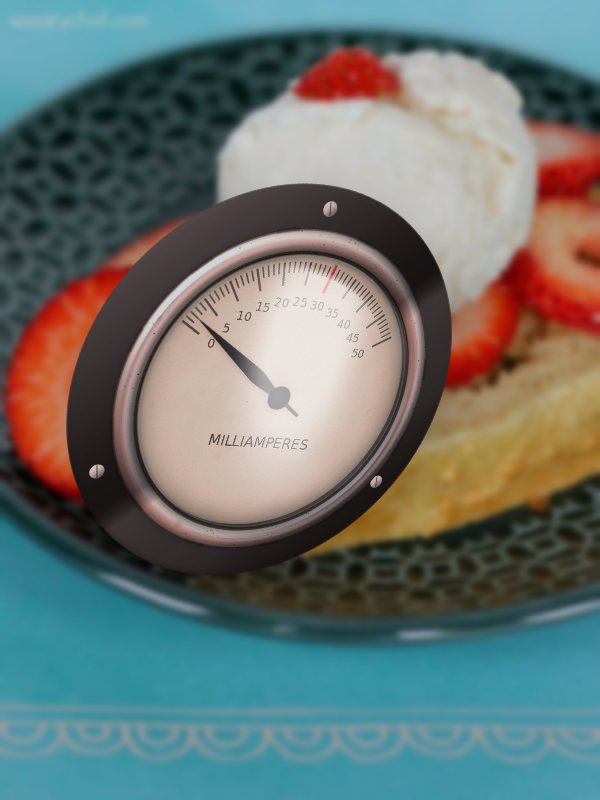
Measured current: 2 mA
